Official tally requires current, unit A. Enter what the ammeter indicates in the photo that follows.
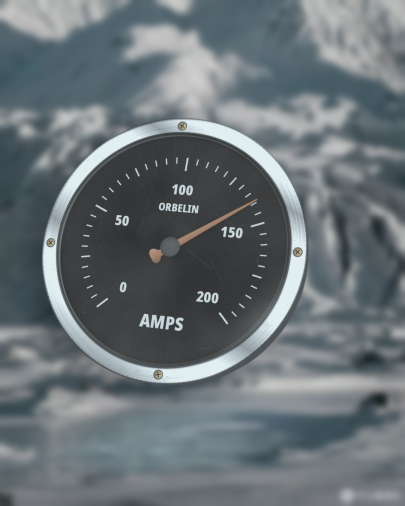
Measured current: 140 A
